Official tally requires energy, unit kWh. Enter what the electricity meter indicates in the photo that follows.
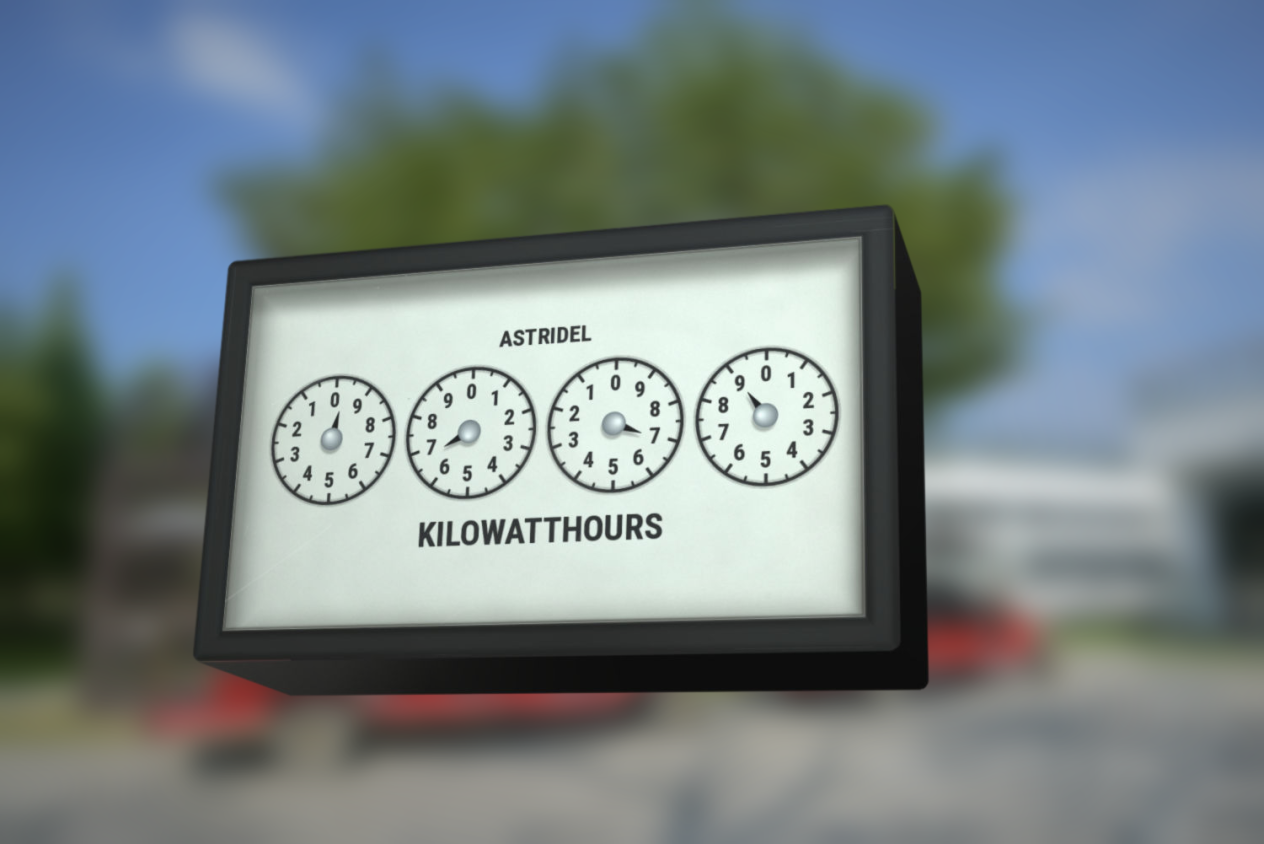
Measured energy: 9669 kWh
